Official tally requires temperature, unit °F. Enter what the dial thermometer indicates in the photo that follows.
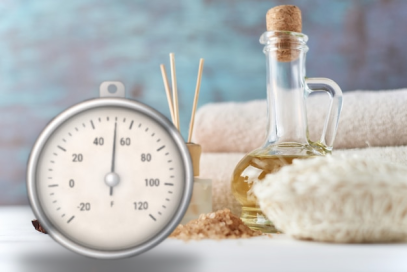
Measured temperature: 52 °F
